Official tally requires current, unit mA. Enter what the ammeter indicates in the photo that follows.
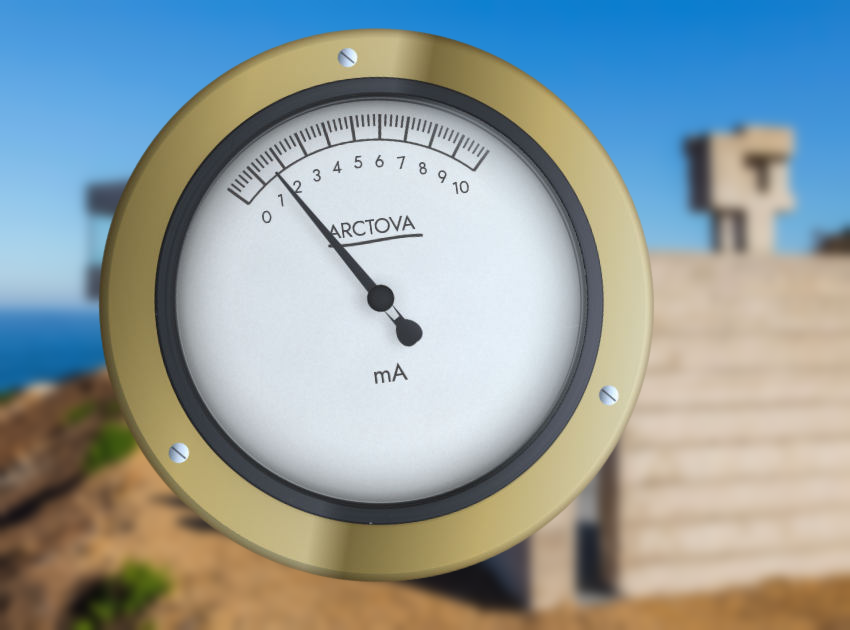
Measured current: 1.6 mA
